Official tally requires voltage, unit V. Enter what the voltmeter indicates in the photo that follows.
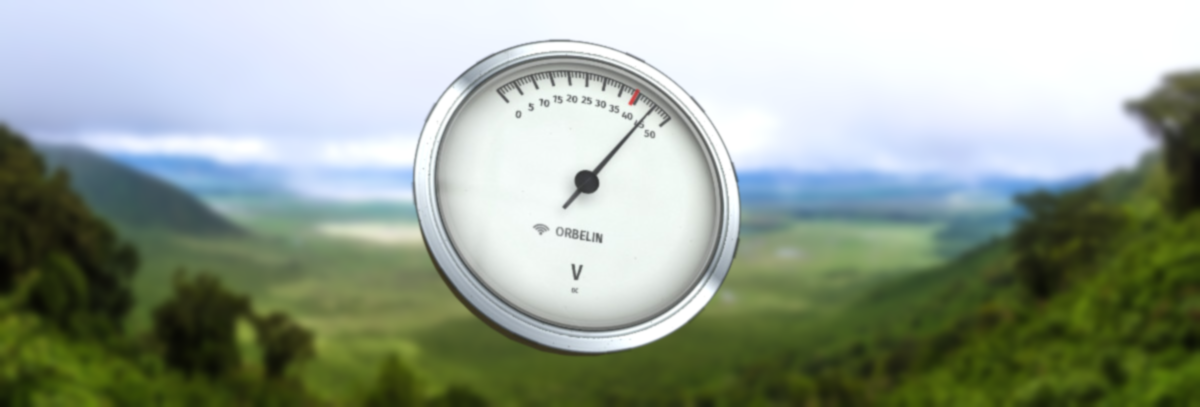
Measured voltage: 45 V
